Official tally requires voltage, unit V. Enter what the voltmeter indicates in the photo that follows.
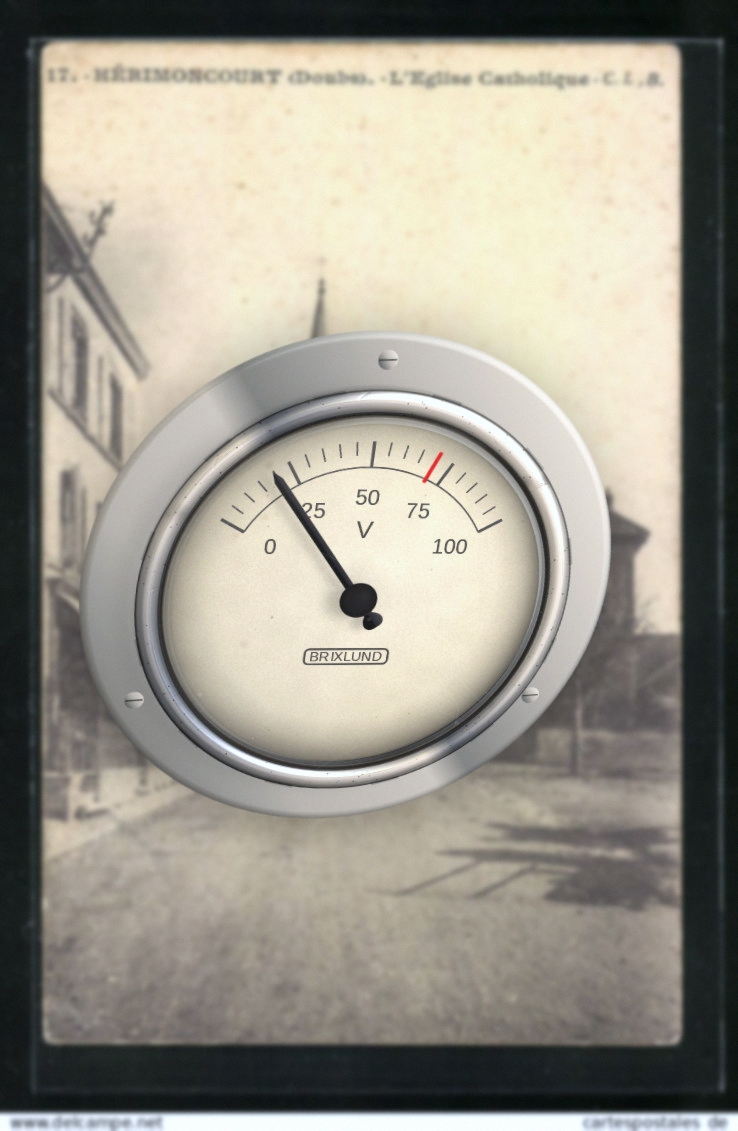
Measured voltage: 20 V
